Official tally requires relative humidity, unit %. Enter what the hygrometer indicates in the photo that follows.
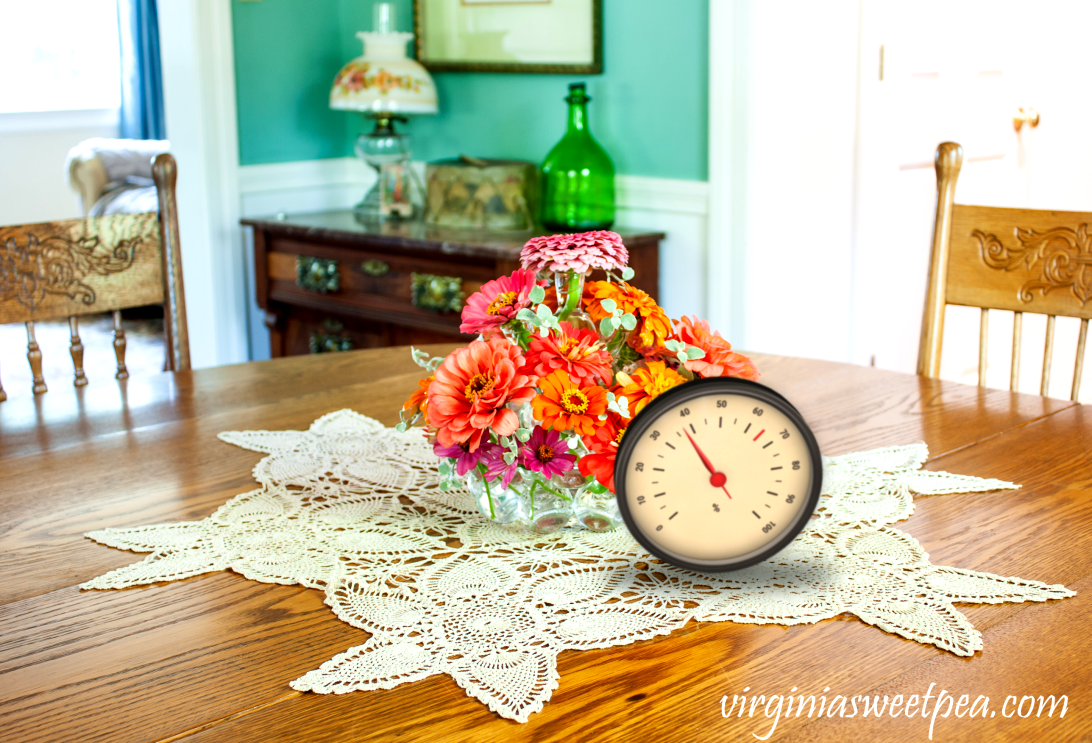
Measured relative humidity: 37.5 %
